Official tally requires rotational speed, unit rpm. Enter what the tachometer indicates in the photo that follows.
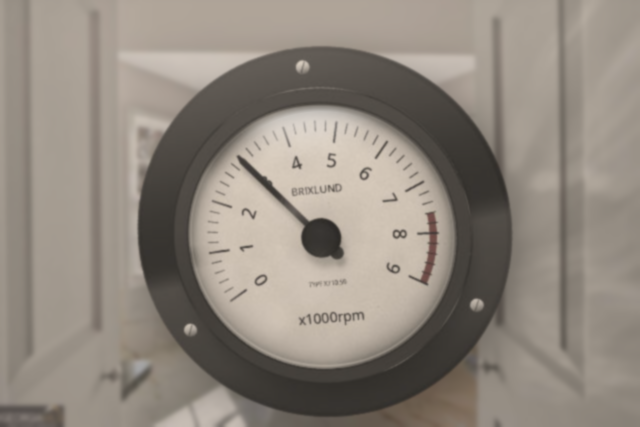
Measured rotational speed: 3000 rpm
